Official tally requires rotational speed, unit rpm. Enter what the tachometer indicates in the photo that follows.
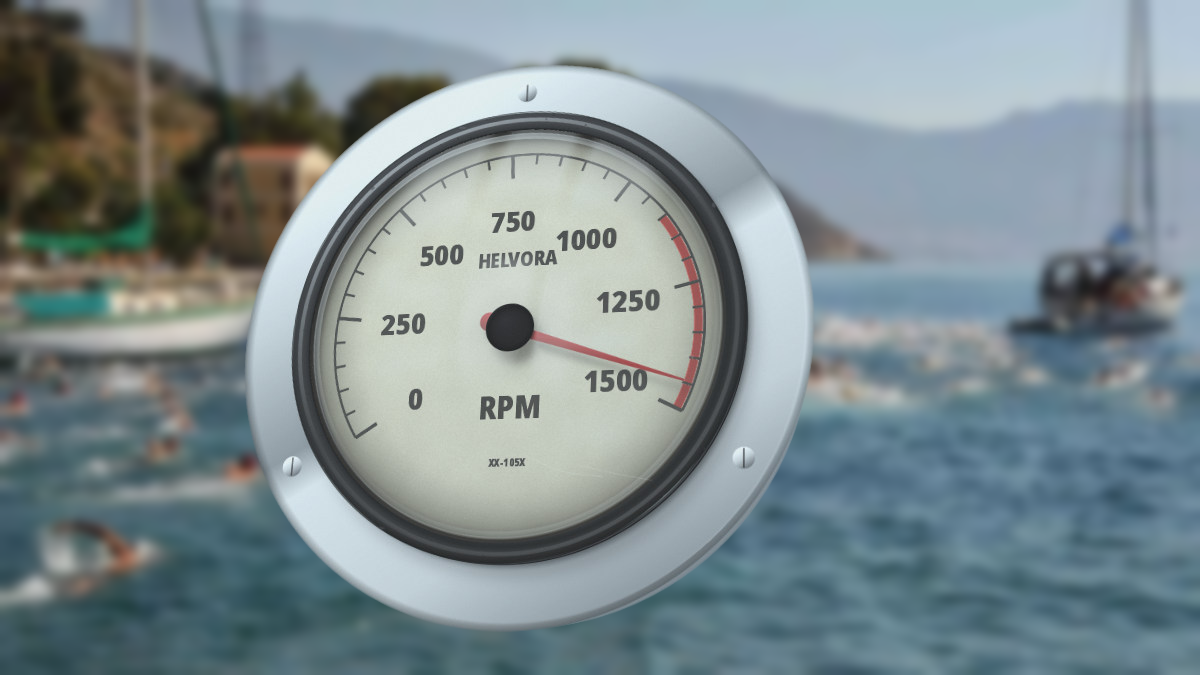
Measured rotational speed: 1450 rpm
